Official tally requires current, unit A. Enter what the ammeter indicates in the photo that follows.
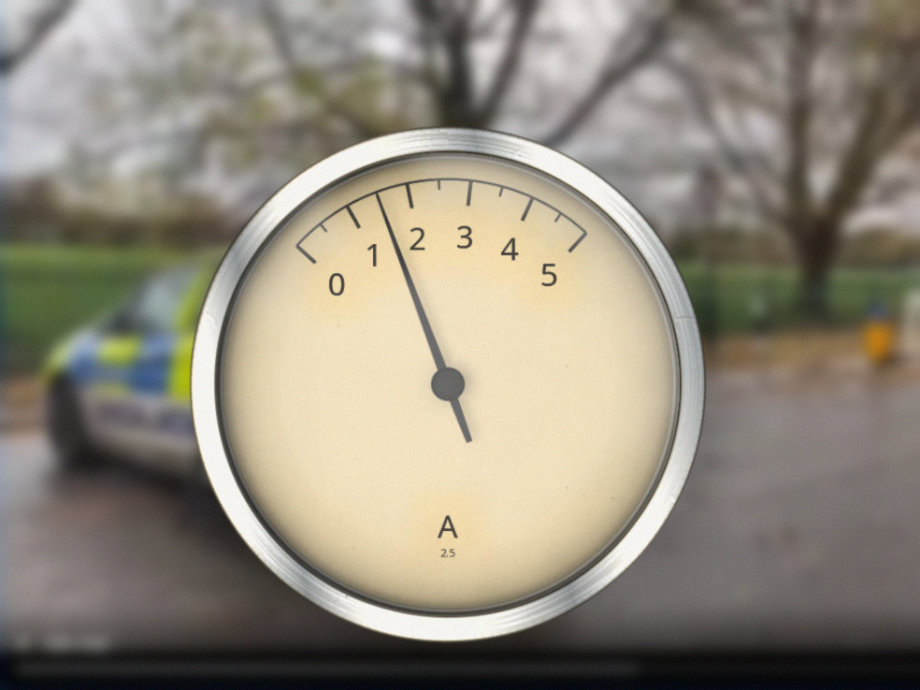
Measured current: 1.5 A
